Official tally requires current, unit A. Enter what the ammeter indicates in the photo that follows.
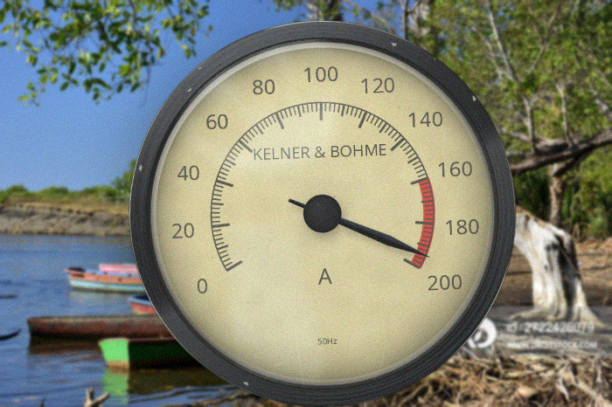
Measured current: 194 A
